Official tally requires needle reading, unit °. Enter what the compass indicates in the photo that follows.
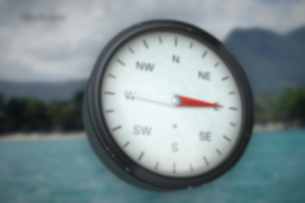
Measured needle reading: 90 °
